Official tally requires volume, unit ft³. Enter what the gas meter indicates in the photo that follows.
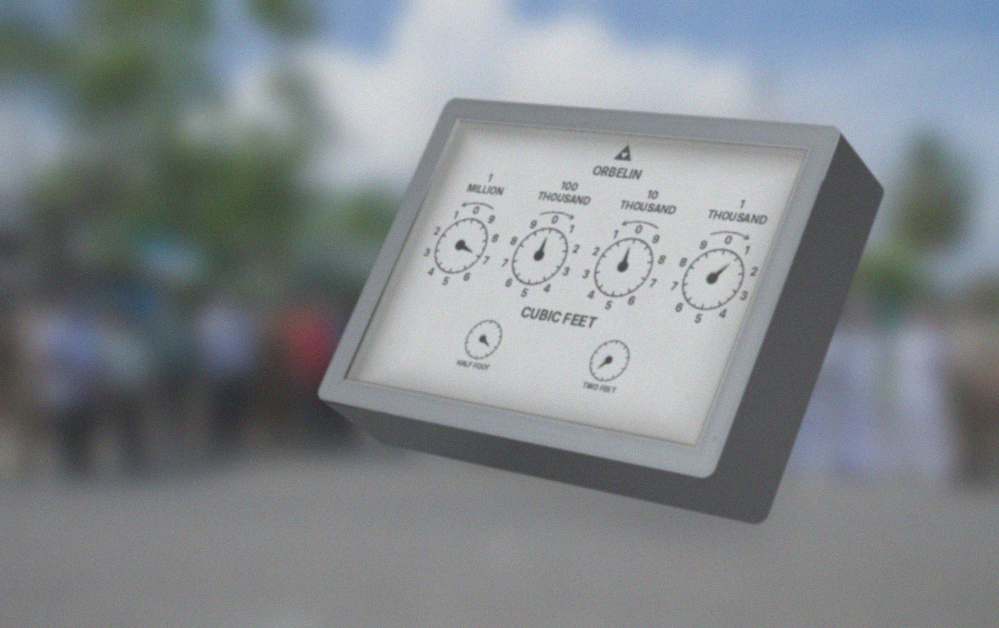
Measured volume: 700100 ft³
